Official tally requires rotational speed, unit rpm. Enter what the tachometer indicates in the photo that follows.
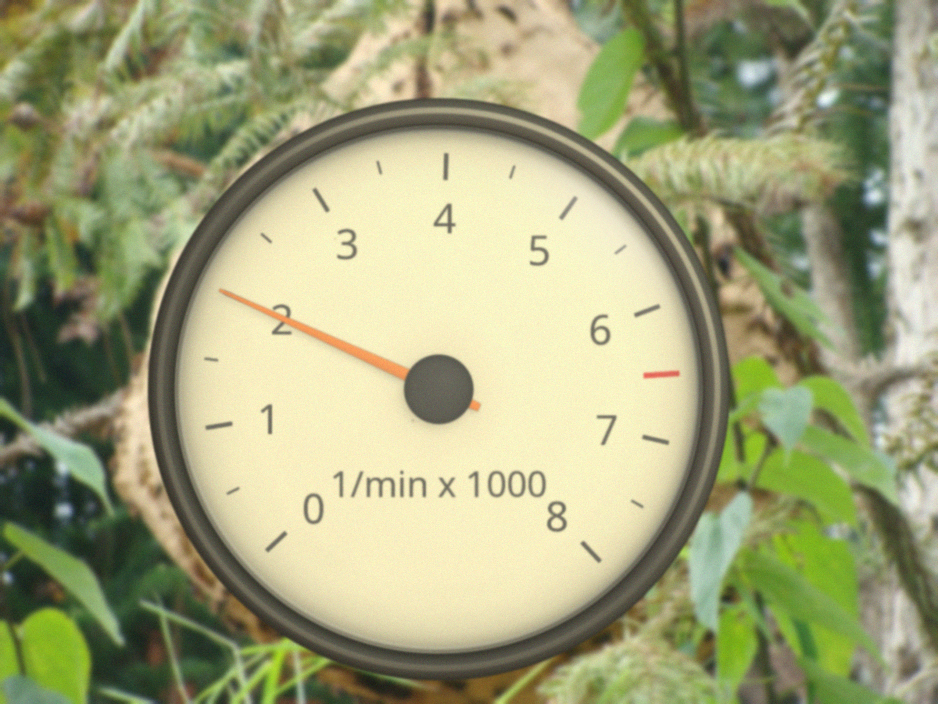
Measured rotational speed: 2000 rpm
